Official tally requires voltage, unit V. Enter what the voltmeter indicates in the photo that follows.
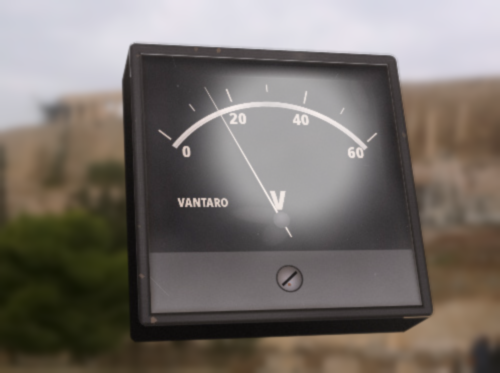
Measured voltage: 15 V
